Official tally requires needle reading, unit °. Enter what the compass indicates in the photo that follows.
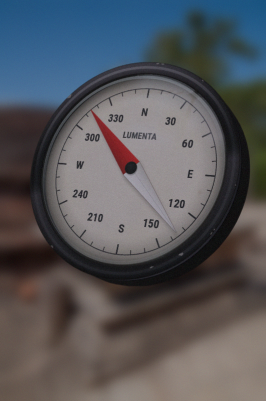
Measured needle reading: 315 °
